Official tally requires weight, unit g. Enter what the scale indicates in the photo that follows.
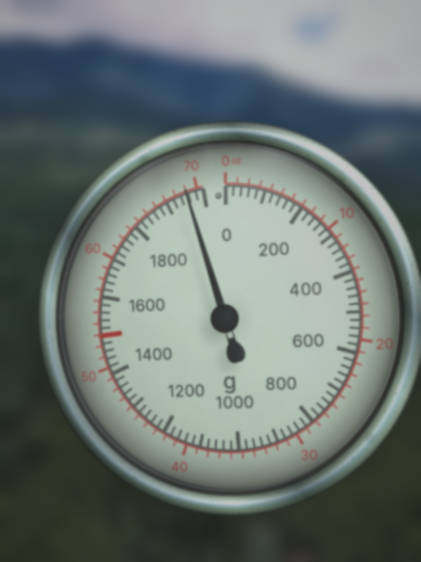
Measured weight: 1960 g
